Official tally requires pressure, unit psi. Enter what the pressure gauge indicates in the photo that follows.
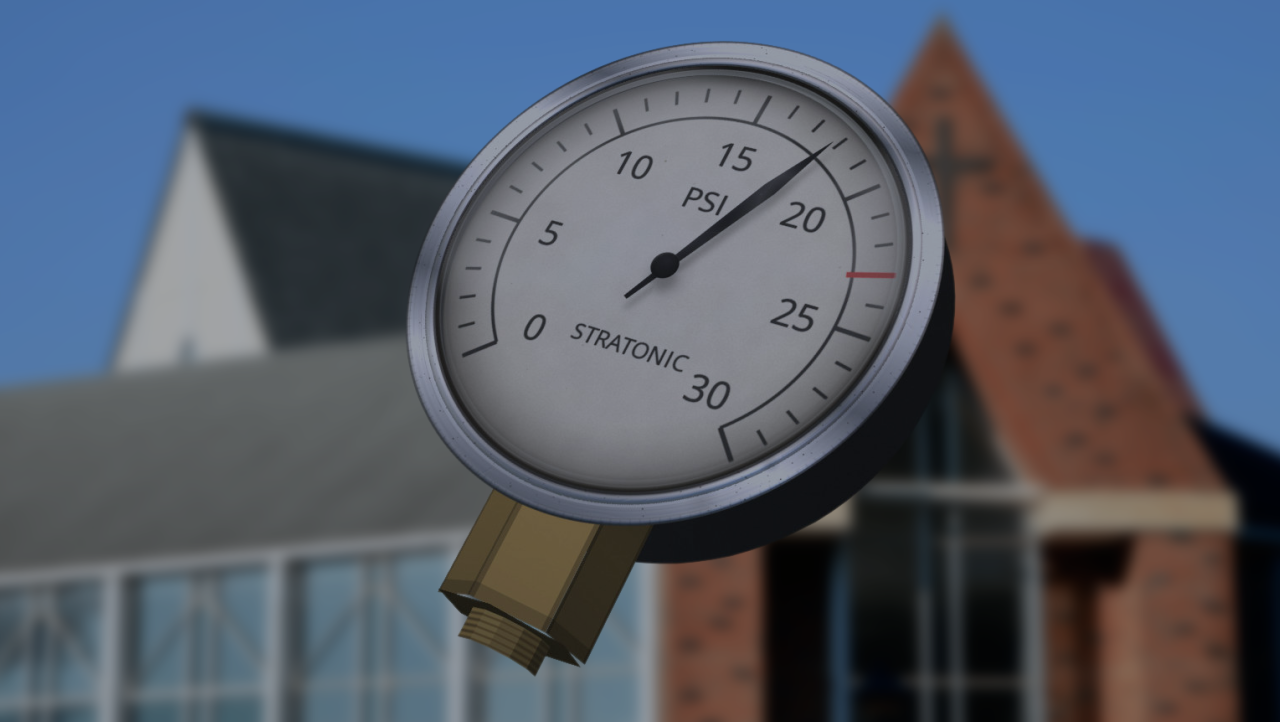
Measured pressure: 18 psi
